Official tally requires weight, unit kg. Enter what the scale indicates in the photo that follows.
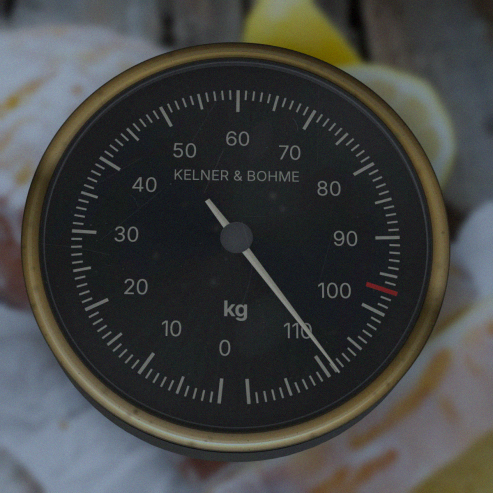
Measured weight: 109 kg
